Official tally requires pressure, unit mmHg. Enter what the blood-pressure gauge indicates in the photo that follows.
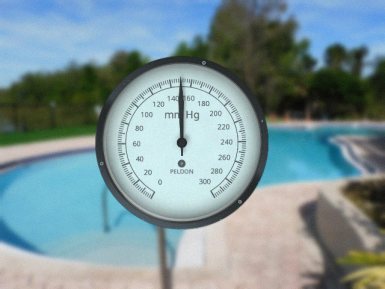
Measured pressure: 150 mmHg
